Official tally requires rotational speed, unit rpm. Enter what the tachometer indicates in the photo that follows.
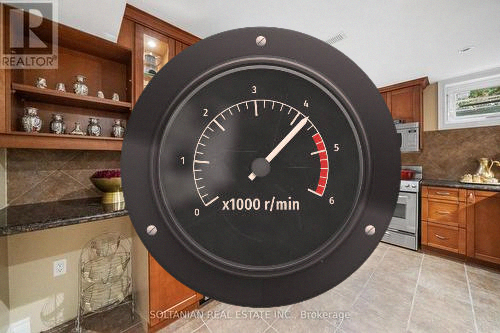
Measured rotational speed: 4200 rpm
